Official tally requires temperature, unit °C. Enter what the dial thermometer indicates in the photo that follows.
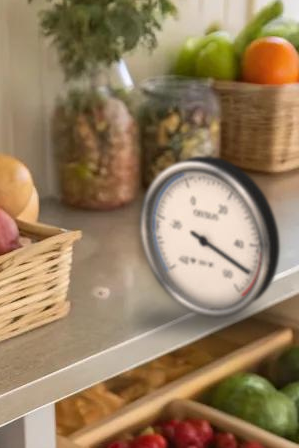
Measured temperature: 50 °C
